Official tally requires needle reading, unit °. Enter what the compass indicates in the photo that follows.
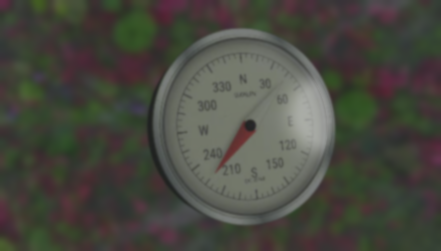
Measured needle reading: 225 °
